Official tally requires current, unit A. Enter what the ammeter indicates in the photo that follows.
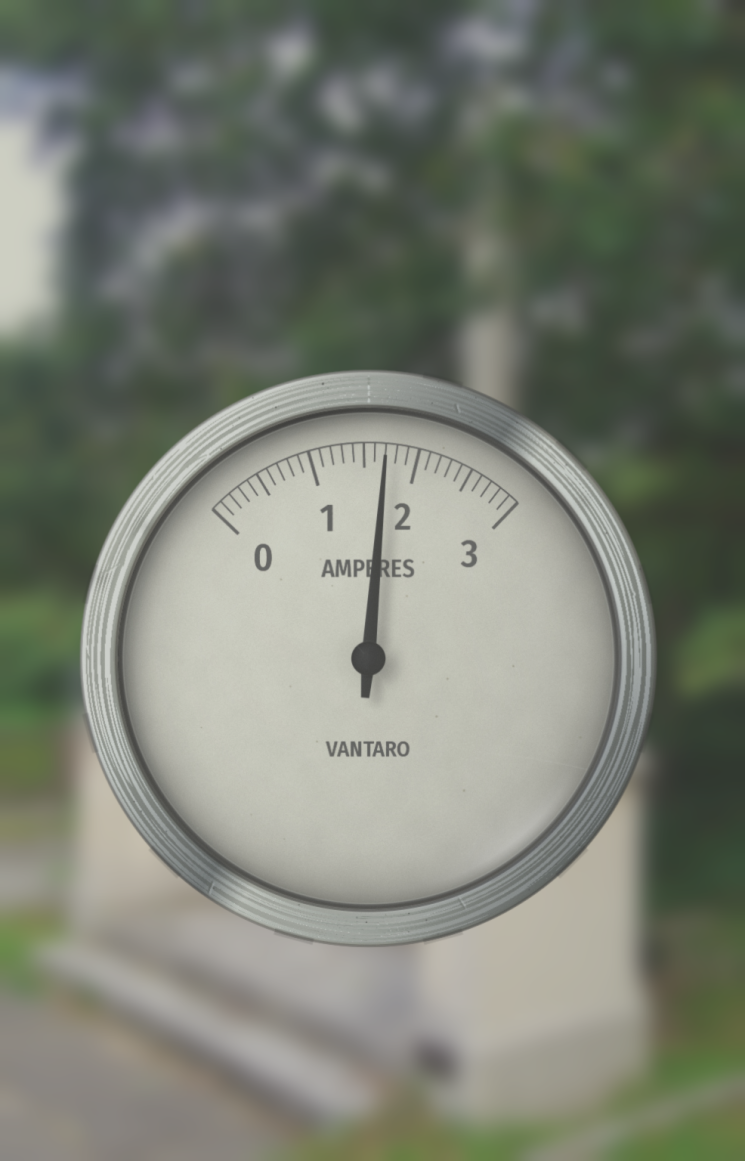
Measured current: 1.7 A
